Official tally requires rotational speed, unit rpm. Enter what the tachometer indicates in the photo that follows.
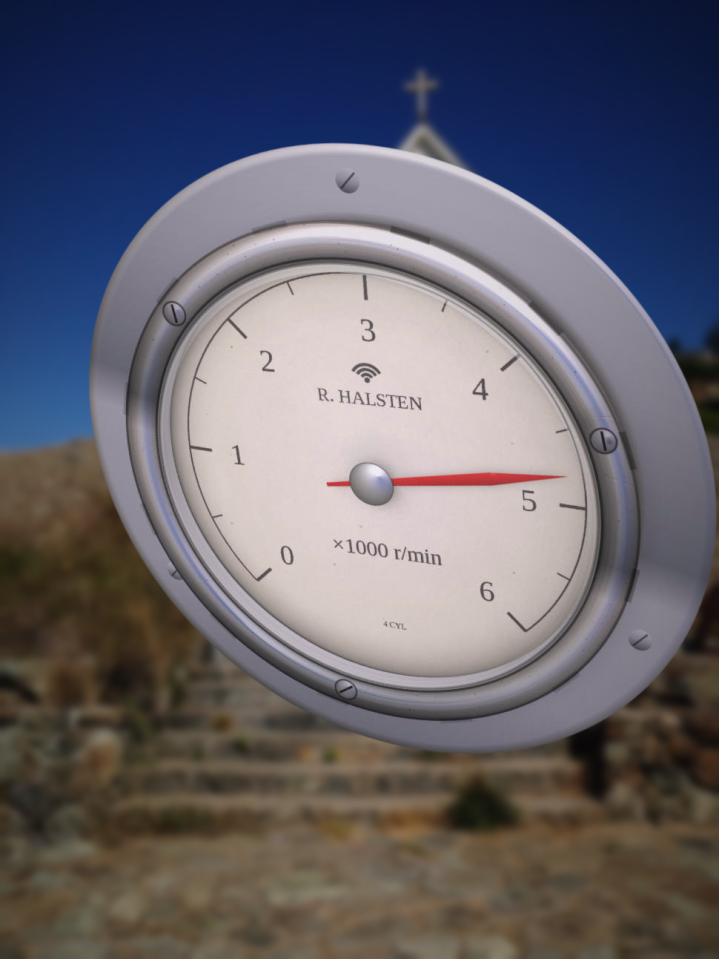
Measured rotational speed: 4750 rpm
